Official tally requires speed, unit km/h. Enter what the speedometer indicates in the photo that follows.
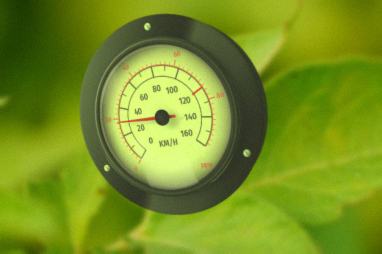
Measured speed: 30 km/h
